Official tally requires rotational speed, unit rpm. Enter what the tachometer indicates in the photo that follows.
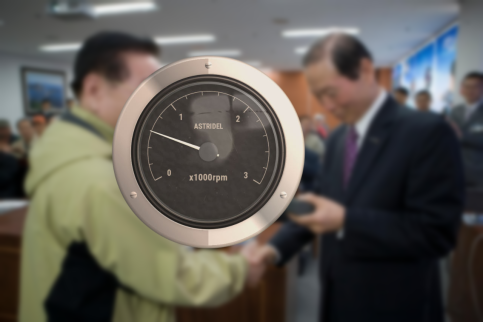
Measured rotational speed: 600 rpm
